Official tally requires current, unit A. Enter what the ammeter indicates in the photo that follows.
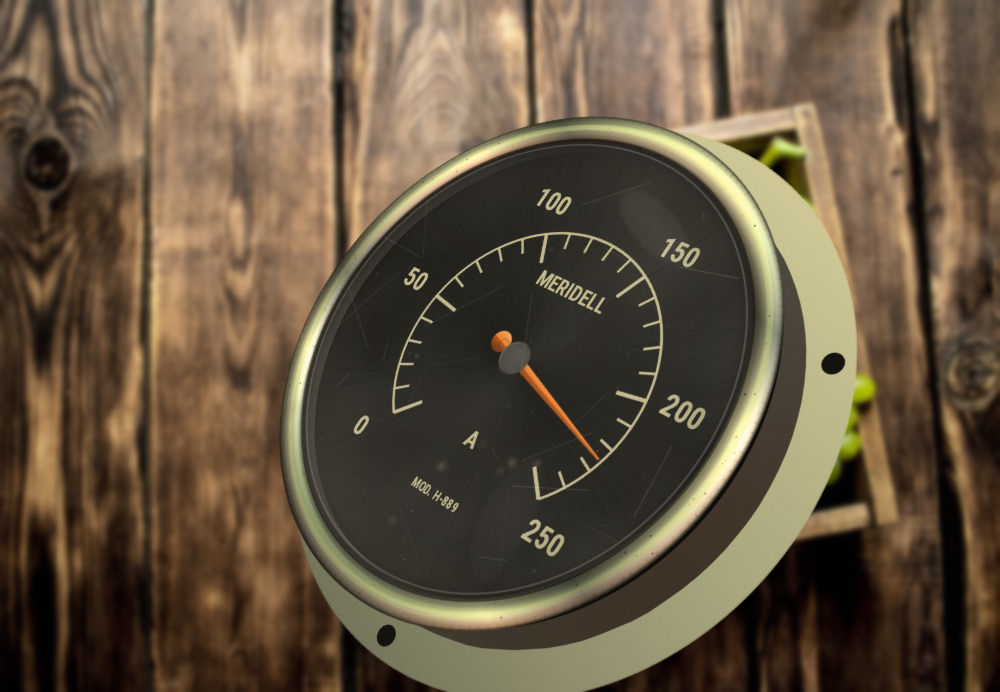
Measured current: 225 A
